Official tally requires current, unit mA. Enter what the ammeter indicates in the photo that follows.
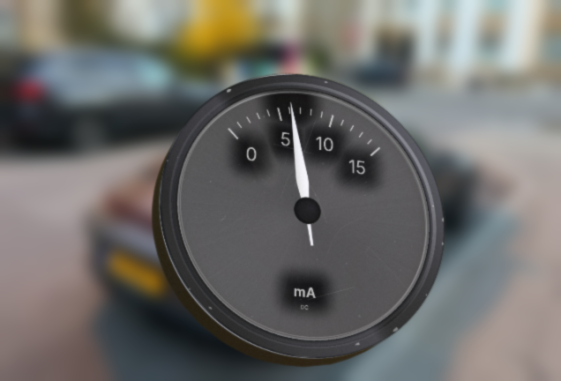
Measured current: 6 mA
